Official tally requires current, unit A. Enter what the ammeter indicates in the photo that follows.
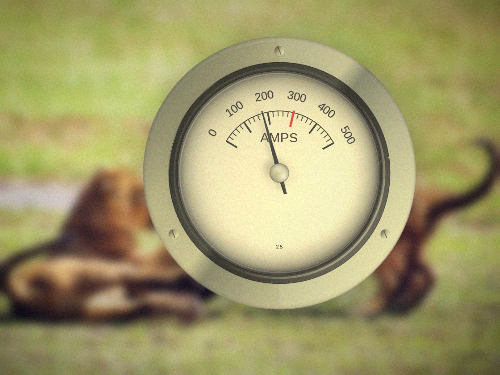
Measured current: 180 A
